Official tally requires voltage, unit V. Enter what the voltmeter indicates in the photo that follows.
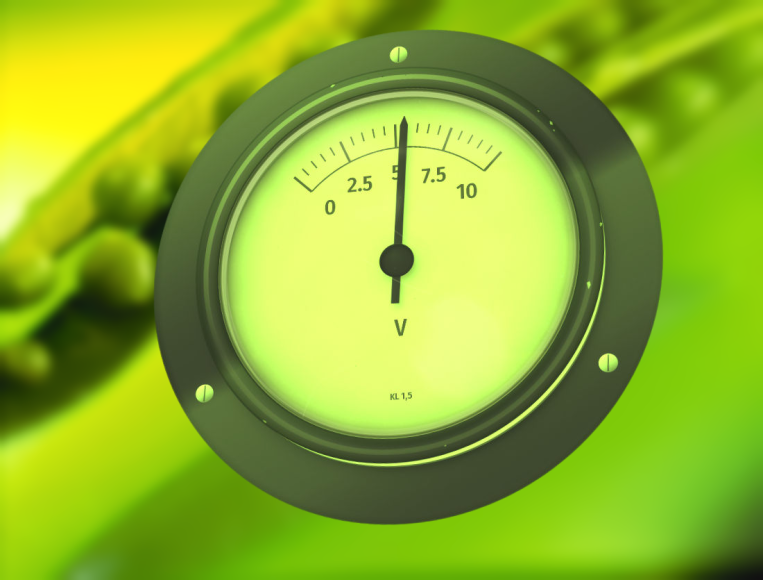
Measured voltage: 5.5 V
